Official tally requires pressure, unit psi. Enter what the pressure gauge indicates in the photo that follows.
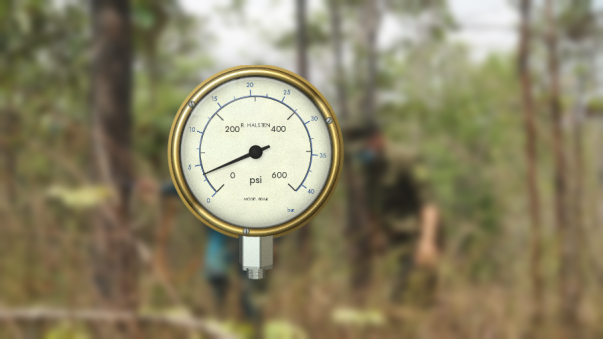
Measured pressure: 50 psi
